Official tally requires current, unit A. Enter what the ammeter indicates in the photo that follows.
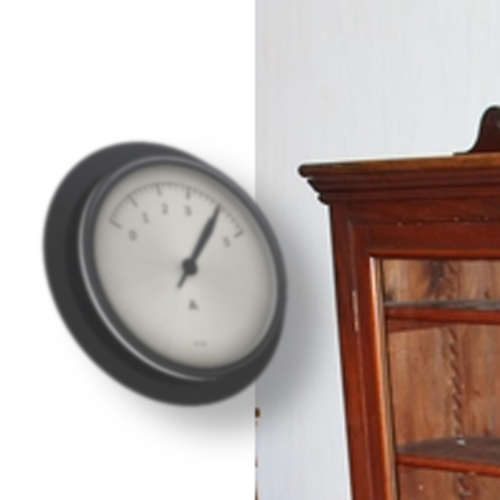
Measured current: 4 A
